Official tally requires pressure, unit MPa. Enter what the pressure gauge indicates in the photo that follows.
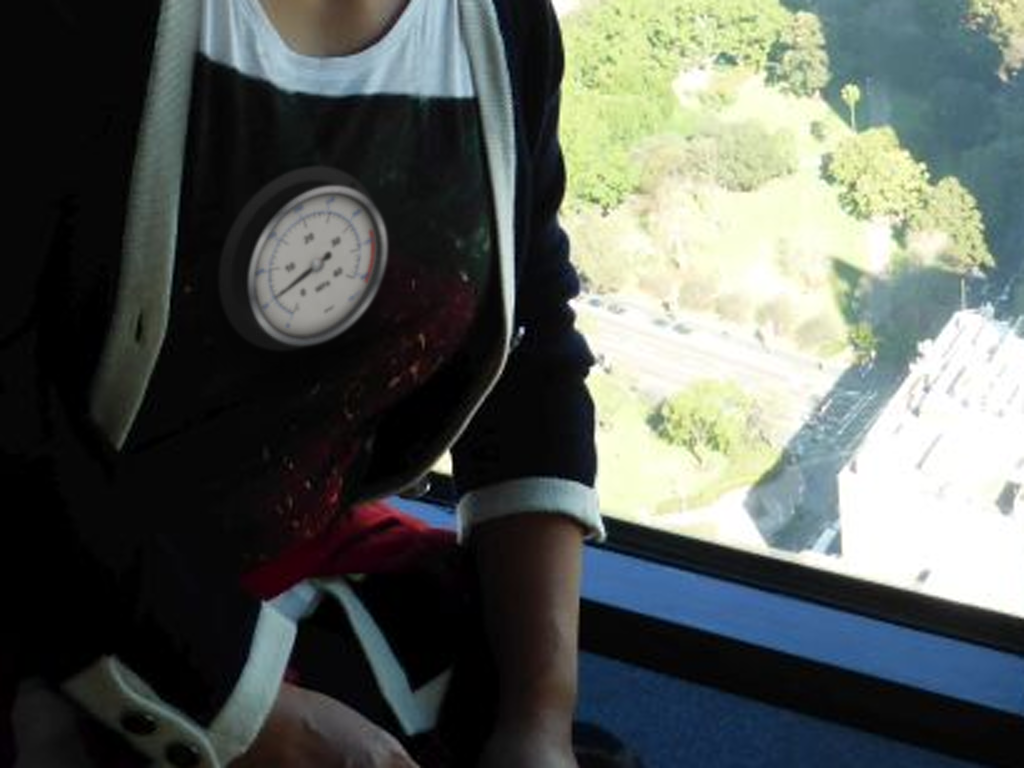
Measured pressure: 5 MPa
